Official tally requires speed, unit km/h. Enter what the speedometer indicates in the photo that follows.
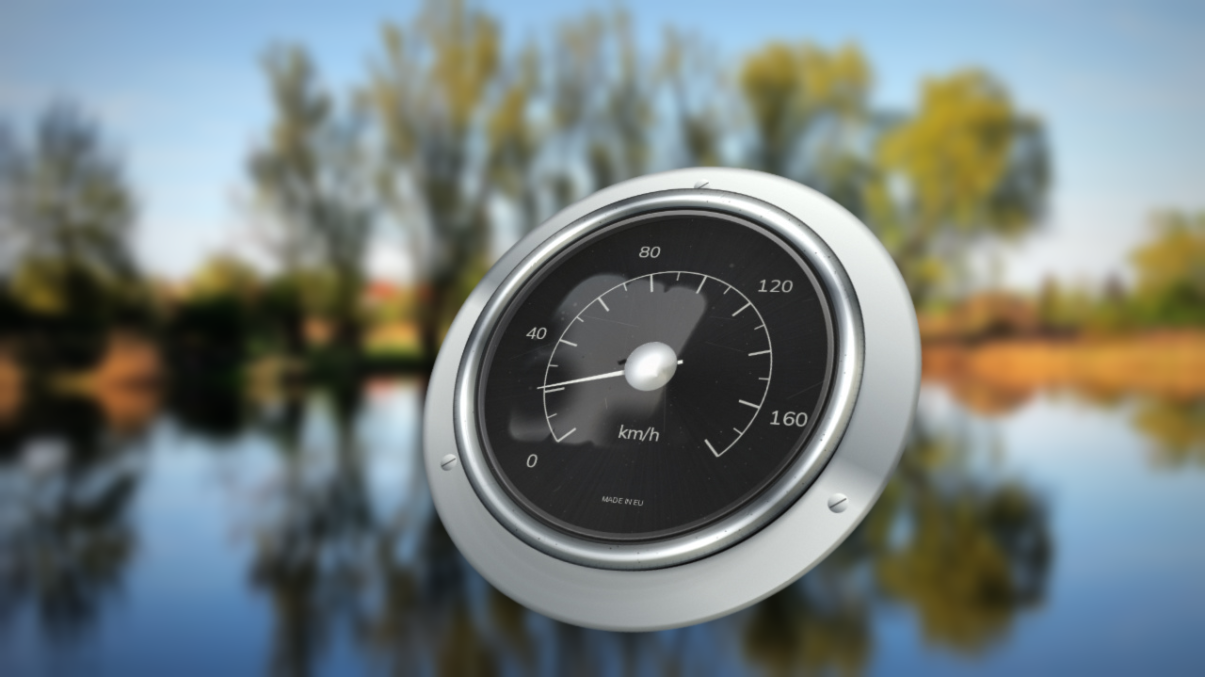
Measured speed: 20 km/h
